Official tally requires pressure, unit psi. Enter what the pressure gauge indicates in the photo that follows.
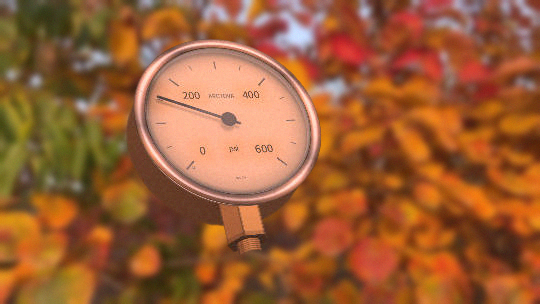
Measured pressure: 150 psi
